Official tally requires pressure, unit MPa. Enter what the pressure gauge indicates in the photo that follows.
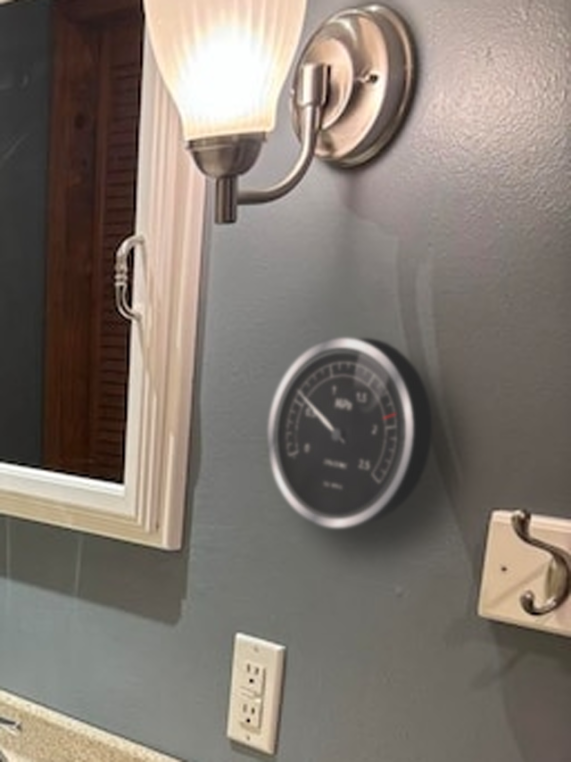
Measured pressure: 0.6 MPa
